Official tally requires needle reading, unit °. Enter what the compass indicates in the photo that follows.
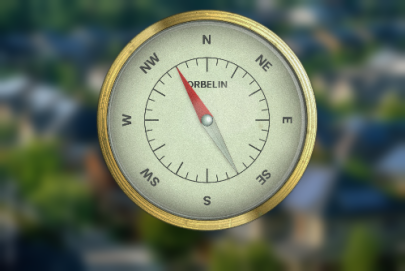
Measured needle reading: 330 °
